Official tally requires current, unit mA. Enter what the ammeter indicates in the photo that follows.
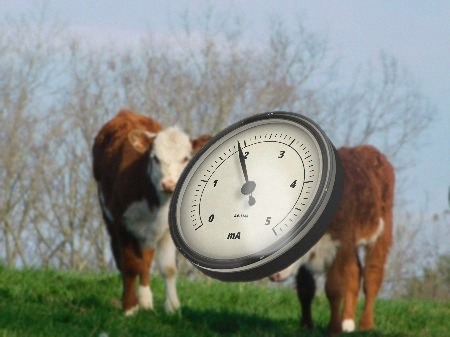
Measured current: 1.9 mA
